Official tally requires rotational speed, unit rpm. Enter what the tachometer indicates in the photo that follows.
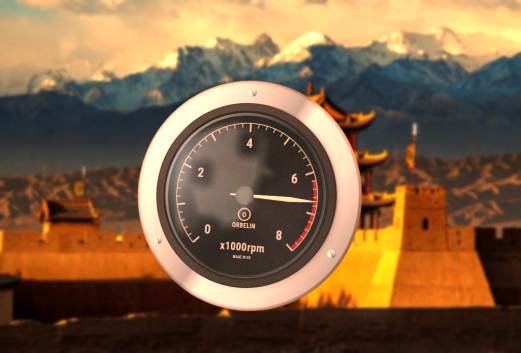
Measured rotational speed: 6700 rpm
